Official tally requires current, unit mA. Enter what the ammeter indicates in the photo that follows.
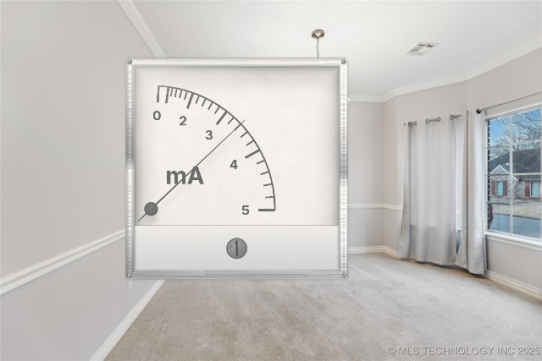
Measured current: 3.4 mA
